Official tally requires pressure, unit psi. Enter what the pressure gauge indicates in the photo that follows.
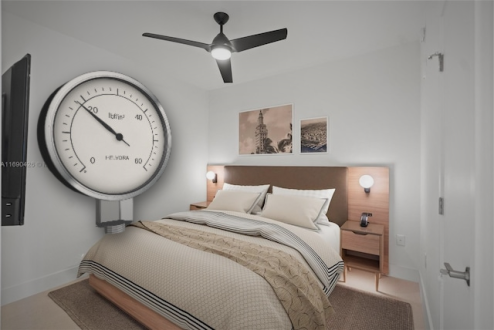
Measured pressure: 18 psi
